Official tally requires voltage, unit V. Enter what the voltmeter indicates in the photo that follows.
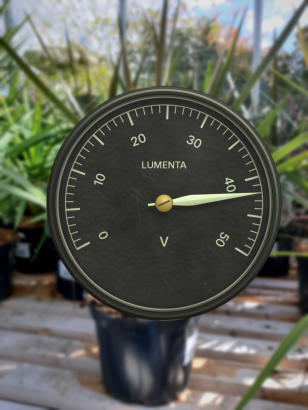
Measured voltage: 42 V
